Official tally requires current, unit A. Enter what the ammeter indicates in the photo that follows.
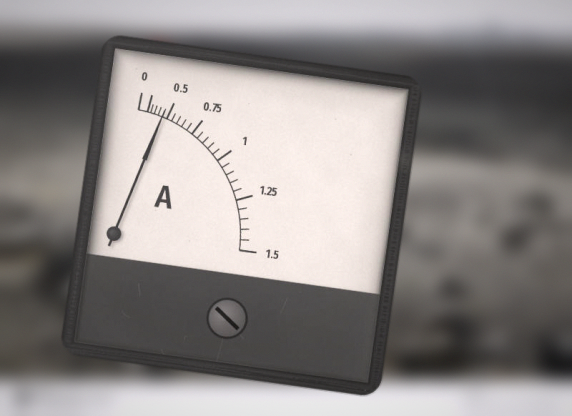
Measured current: 0.45 A
